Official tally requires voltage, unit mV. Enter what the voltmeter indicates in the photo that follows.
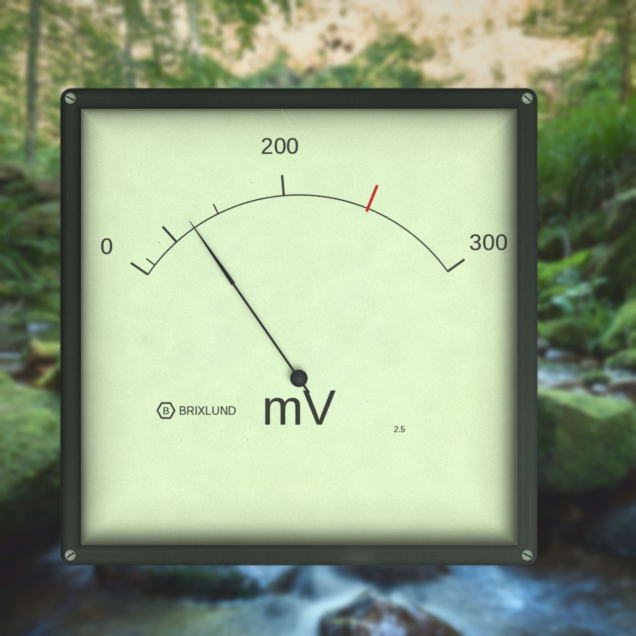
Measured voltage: 125 mV
